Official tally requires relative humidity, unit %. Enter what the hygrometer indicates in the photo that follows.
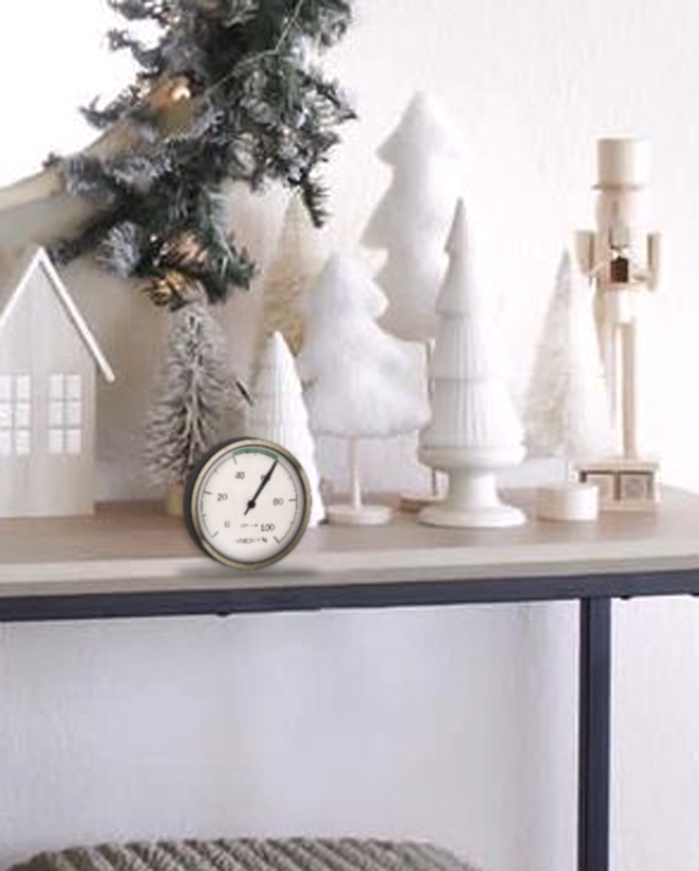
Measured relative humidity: 60 %
